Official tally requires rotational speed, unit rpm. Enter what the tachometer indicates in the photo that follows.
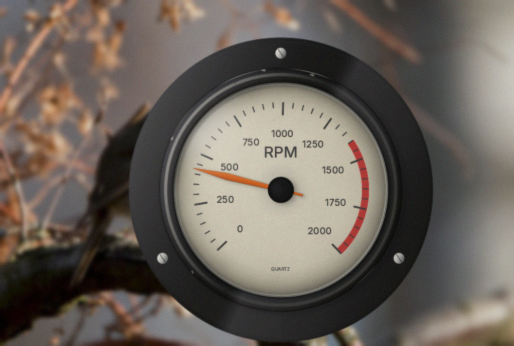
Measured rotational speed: 425 rpm
